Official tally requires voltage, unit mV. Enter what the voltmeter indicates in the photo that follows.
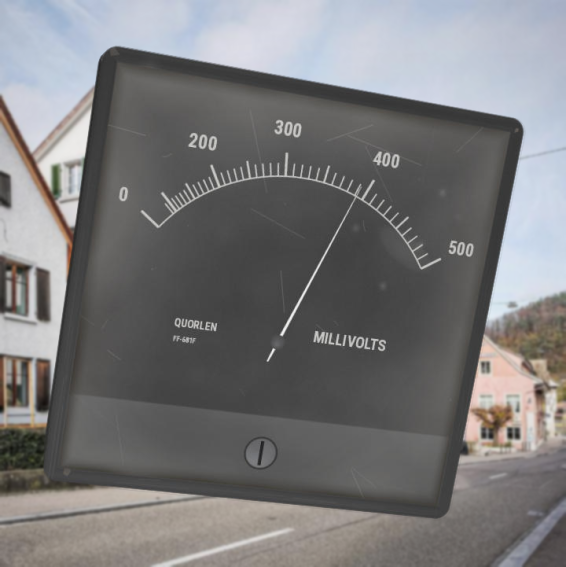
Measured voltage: 390 mV
